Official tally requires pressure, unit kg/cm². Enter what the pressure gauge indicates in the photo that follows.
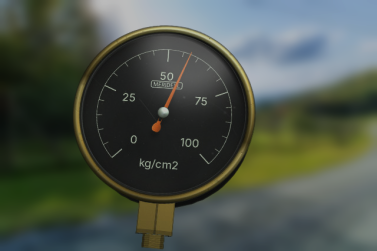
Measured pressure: 57.5 kg/cm²
